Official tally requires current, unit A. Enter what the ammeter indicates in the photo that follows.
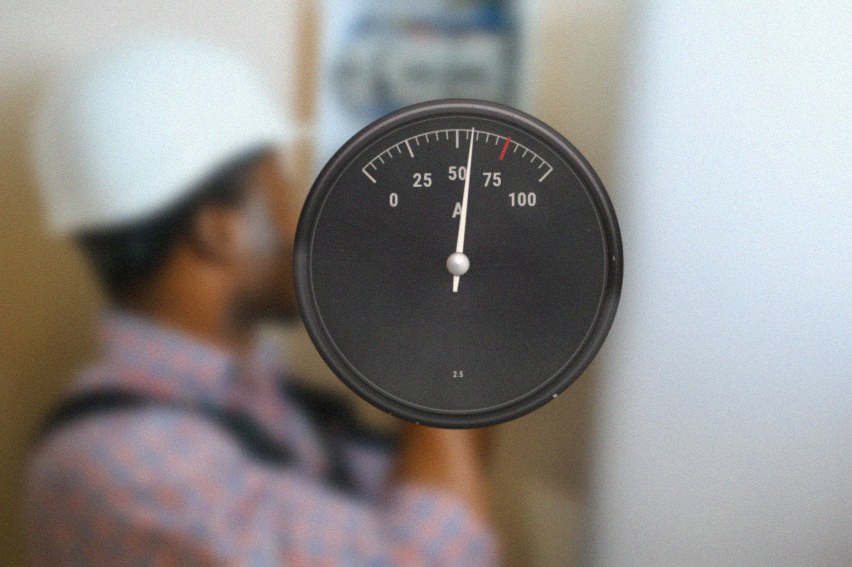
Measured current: 57.5 A
